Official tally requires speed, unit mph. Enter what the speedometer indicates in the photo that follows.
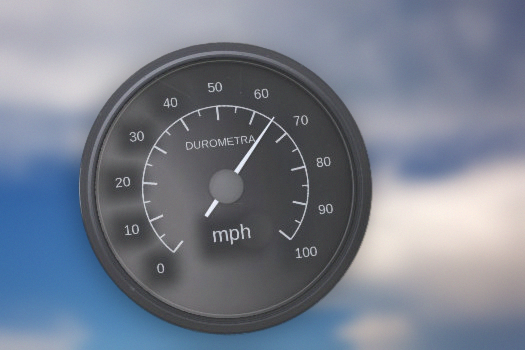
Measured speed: 65 mph
